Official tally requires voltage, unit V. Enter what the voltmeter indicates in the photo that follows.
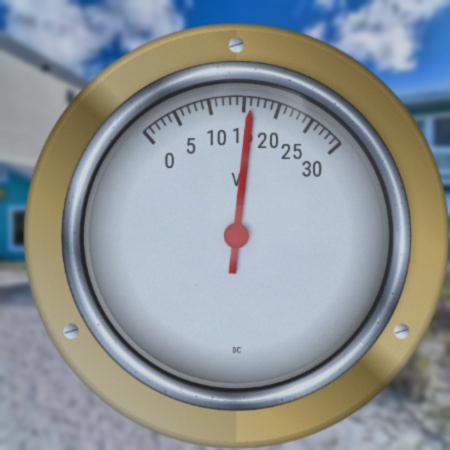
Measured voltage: 16 V
